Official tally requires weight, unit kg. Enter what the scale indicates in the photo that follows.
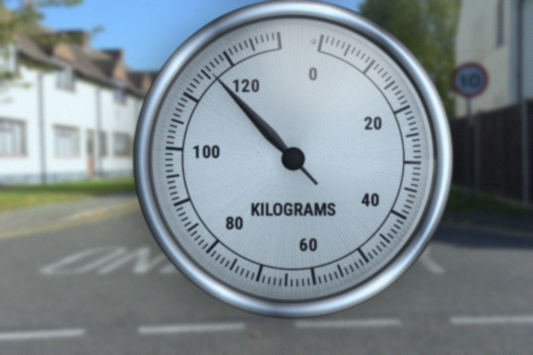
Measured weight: 116 kg
